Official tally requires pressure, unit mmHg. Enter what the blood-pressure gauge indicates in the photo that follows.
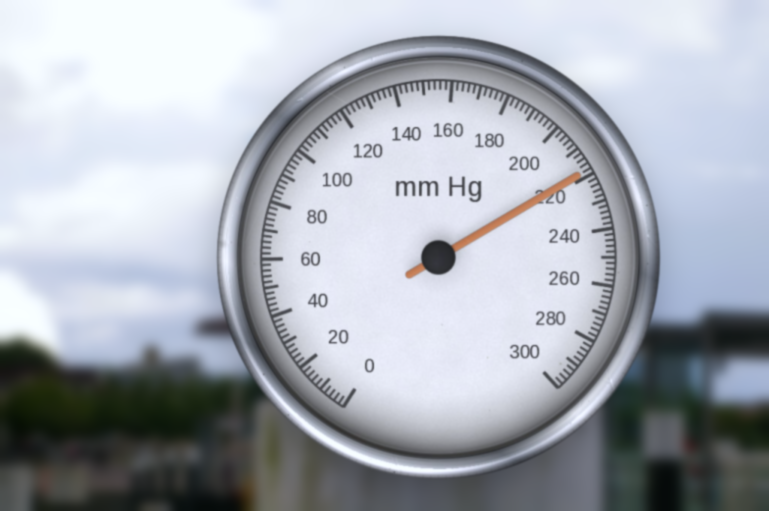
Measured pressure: 218 mmHg
